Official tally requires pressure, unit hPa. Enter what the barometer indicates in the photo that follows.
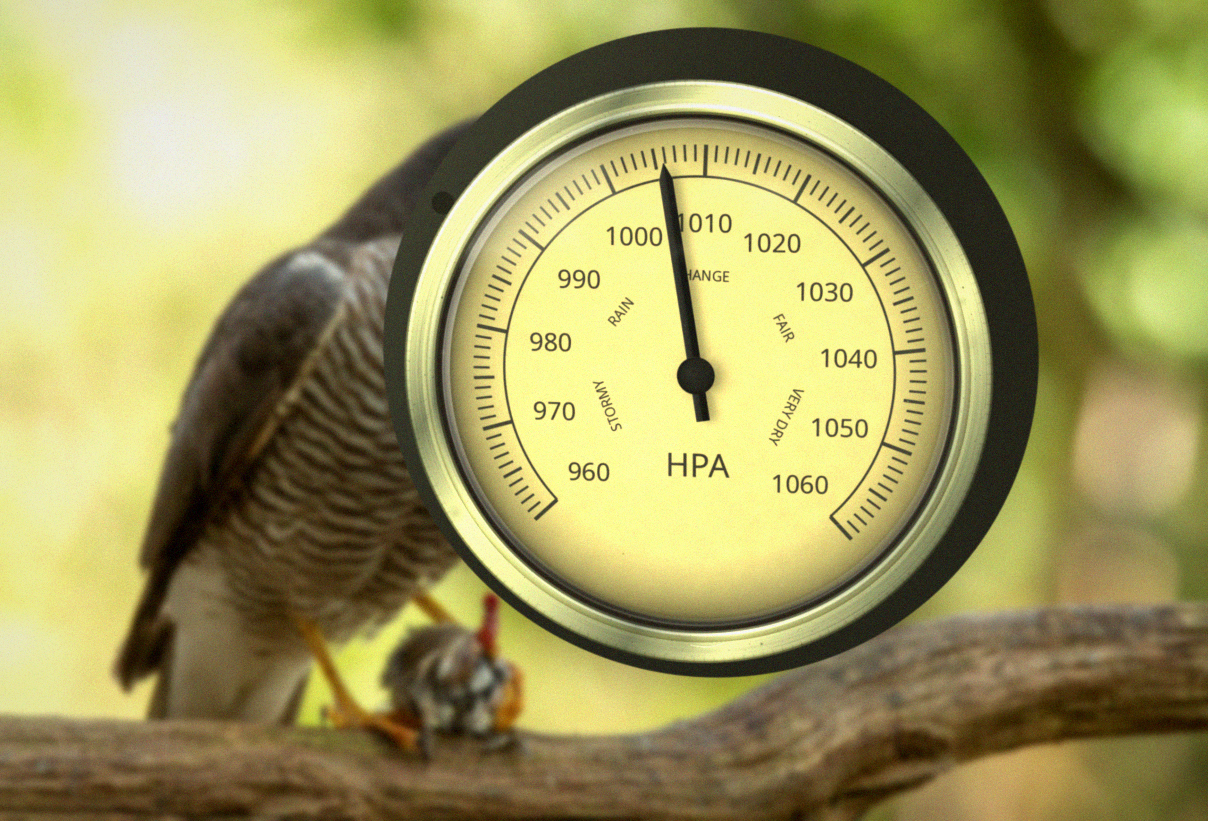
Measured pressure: 1006 hPa
